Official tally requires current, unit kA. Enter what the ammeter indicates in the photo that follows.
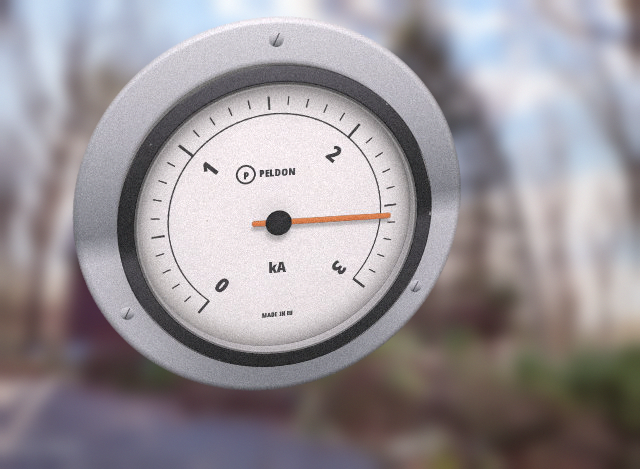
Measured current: 2.55 kA
